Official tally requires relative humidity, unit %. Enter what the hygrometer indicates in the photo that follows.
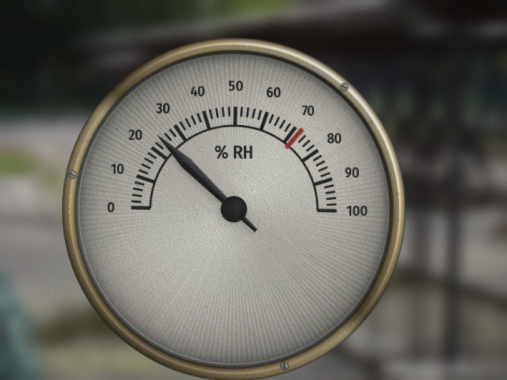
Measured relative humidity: 24 %
